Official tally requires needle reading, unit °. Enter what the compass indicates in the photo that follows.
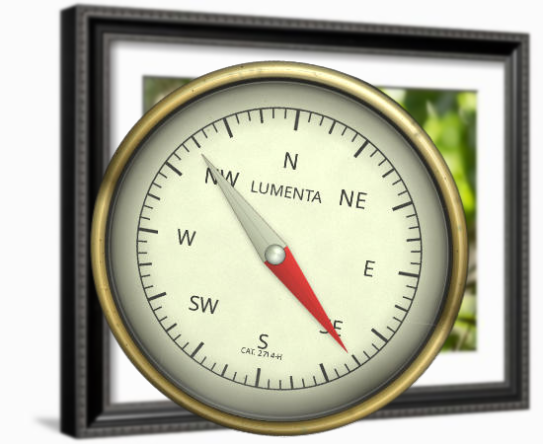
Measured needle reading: 135 °
